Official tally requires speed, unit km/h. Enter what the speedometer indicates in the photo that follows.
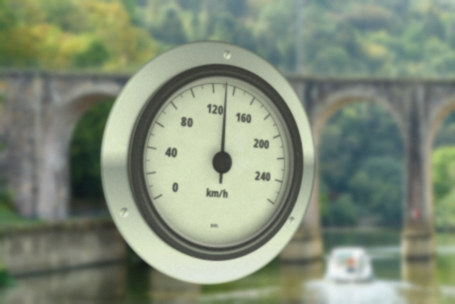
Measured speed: 130 km/h
